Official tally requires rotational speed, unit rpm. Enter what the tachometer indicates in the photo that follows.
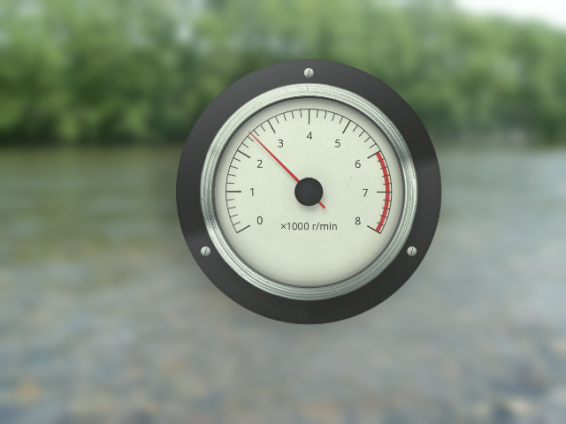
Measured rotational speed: 2500 rpm
